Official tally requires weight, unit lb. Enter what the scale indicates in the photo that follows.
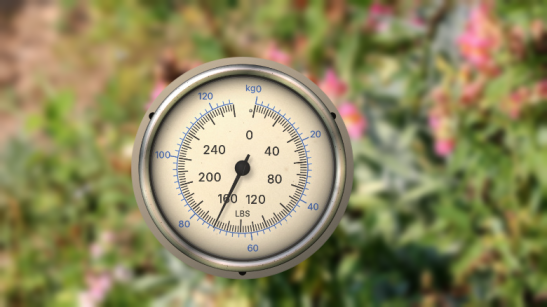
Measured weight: 160 lb
